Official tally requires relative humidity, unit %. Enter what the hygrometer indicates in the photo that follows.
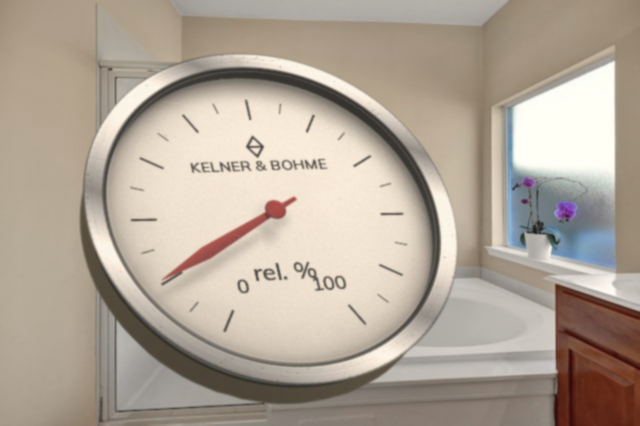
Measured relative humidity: 10 %
